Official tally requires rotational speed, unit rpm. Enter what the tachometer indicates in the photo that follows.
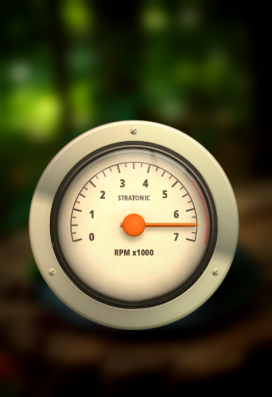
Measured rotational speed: 6500 rpm
